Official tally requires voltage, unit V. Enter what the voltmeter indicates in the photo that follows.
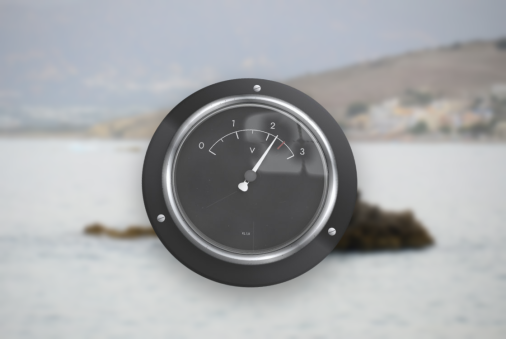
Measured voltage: 2.25 V
